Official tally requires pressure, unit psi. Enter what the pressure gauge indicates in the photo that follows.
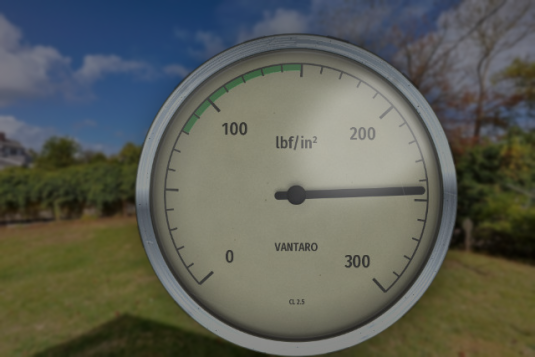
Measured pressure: 245 psi
